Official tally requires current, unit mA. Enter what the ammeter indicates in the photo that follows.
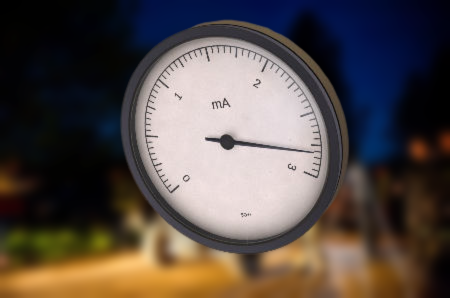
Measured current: 2.8 mA
